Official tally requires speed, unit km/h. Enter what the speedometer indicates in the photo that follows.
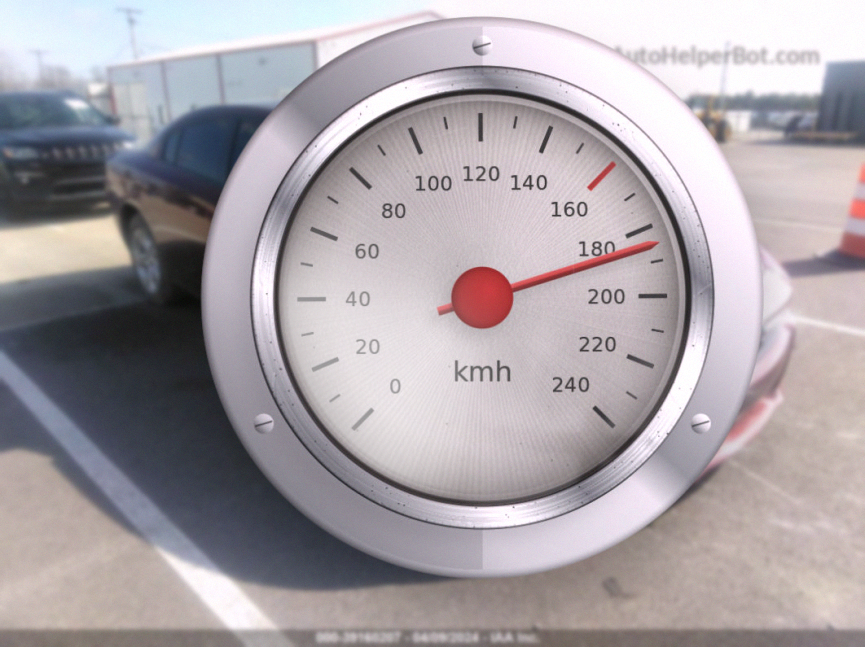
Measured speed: 185 km/h
